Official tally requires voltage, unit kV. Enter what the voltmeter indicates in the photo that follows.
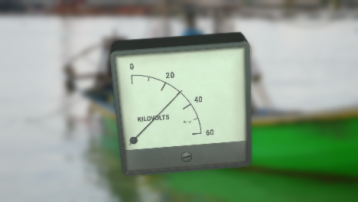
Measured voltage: 30 kV
